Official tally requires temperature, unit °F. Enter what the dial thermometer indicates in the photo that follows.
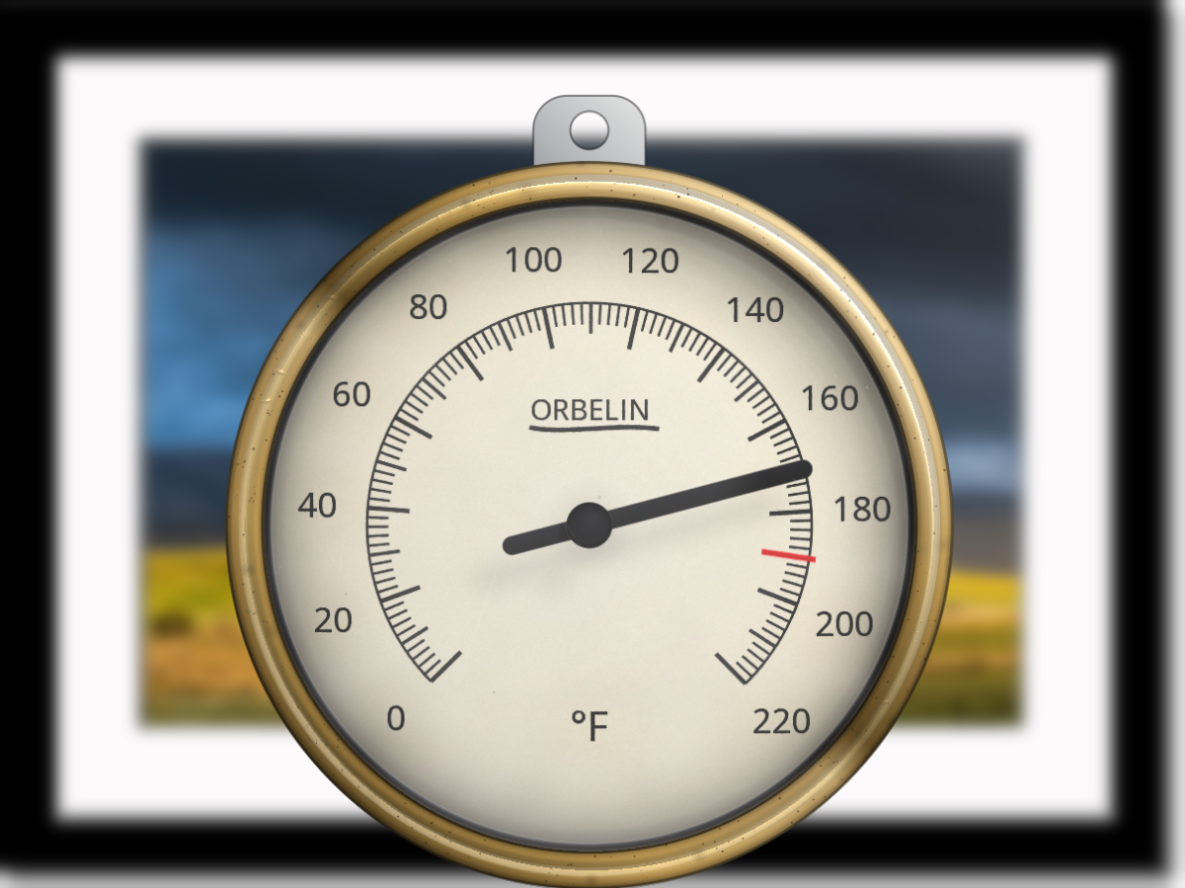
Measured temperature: 171 °F
